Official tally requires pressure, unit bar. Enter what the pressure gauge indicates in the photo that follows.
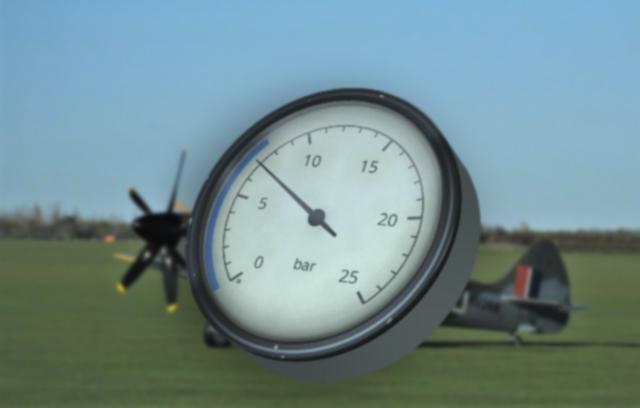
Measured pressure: 7 bar
